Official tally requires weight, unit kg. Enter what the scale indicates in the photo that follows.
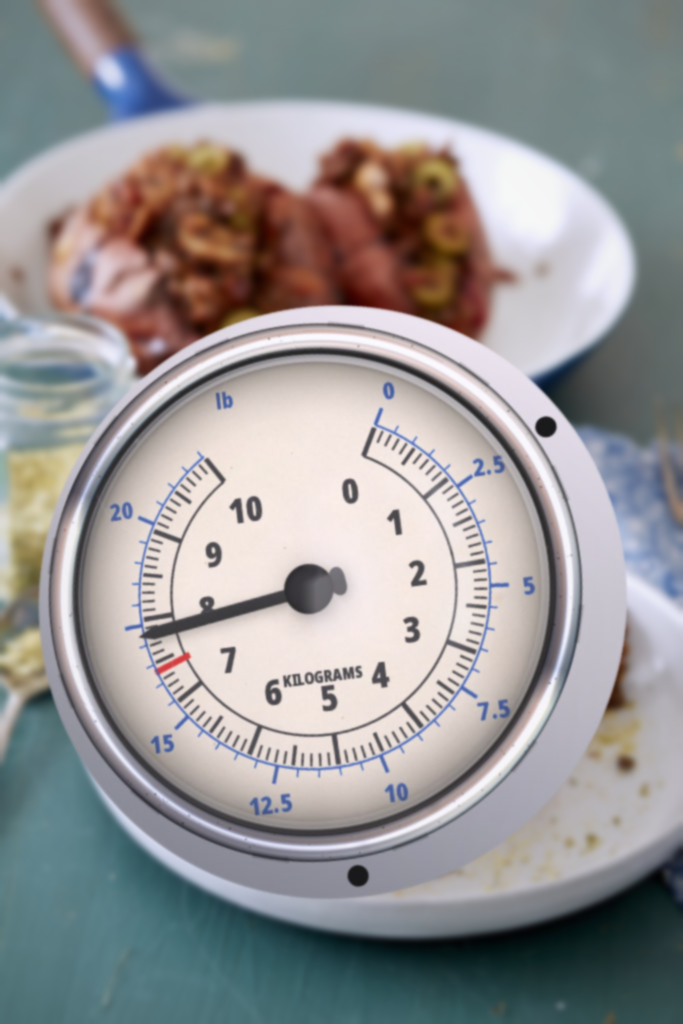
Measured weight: 7.8 kg
